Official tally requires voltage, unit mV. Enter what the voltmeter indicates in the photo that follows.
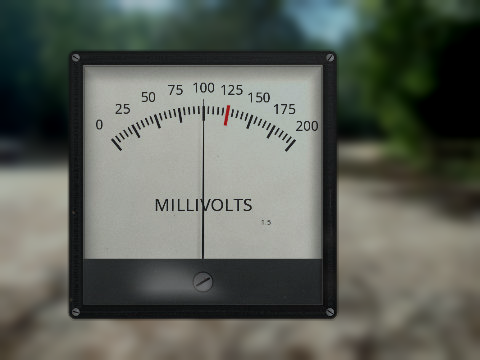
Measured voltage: 100 mV
